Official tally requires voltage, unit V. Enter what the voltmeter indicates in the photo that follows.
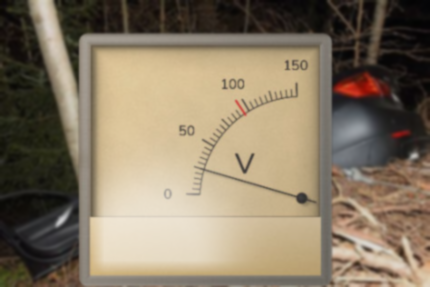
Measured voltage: 25 V
